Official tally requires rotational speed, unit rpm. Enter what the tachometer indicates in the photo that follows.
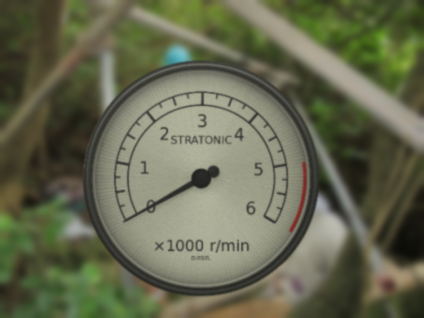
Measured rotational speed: 0 rpm
